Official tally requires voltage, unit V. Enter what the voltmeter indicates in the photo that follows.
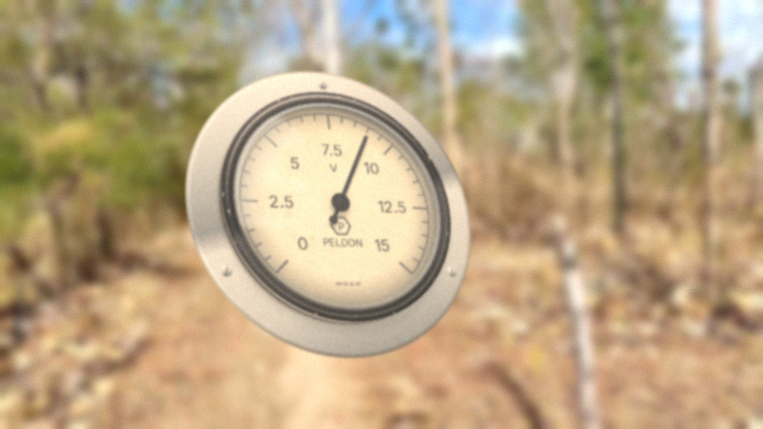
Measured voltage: 9 V
